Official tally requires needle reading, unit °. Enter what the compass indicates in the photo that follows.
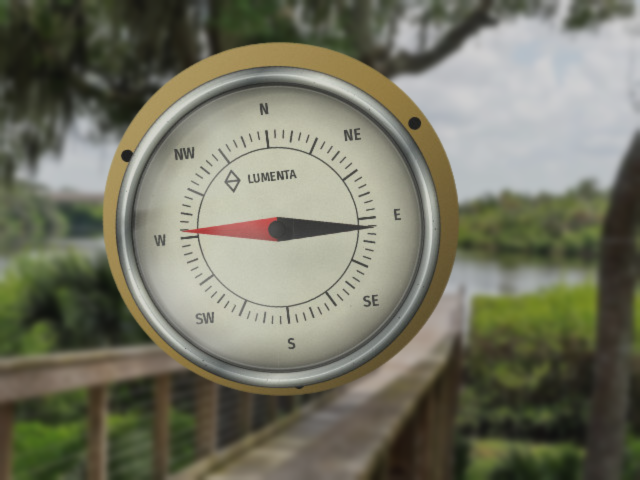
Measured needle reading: 275 °
